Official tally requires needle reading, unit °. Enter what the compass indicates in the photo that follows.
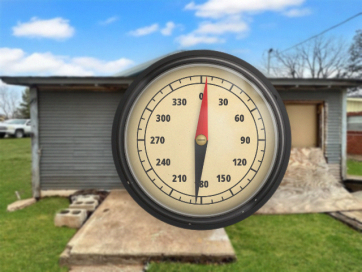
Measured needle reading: 5 °
